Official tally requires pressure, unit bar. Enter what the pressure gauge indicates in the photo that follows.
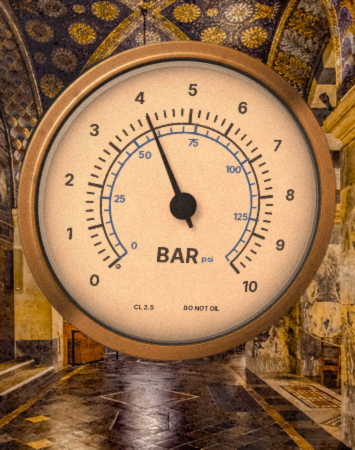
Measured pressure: 4 bar
